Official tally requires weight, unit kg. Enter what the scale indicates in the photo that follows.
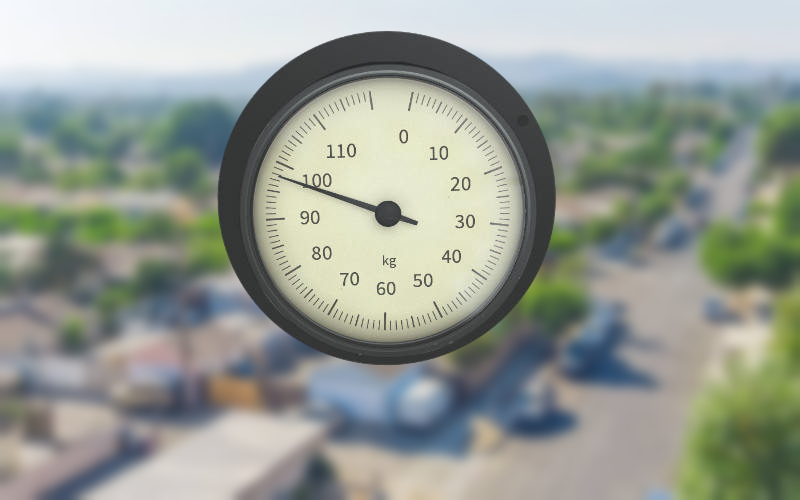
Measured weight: 98 kg
